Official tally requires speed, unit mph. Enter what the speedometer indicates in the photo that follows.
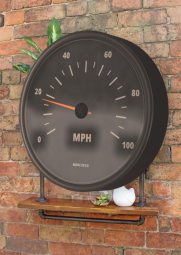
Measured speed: 17.5 mph
